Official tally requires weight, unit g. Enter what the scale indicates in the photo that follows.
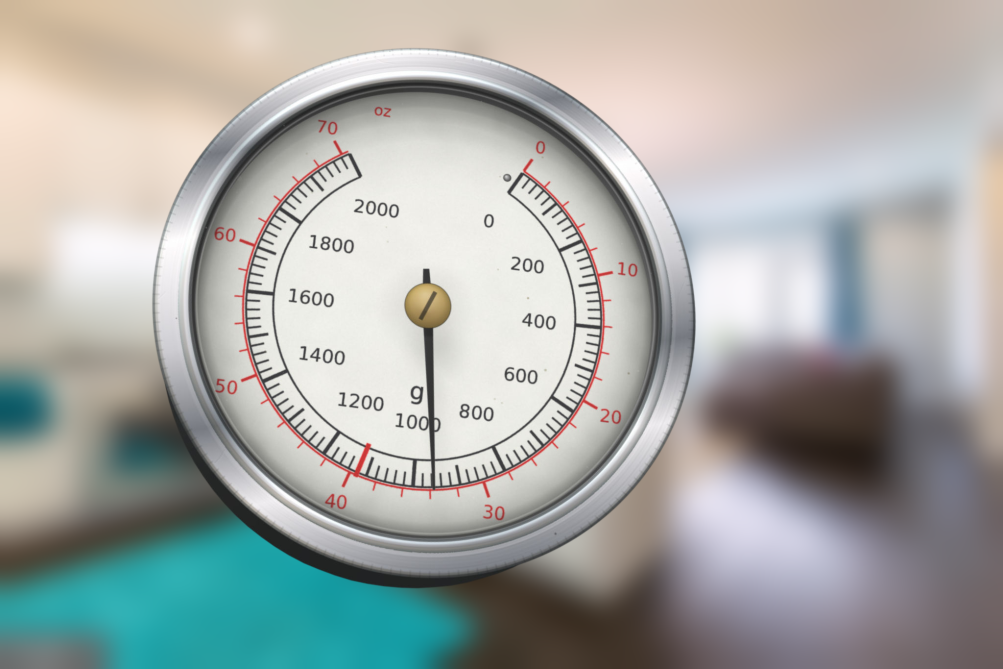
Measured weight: 960 g
